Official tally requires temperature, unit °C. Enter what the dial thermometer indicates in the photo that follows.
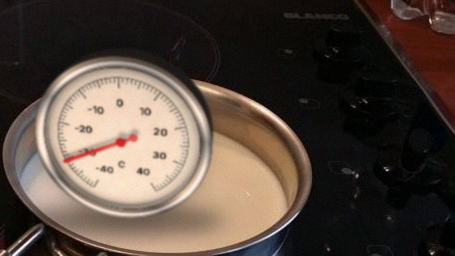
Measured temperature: -30 °C
